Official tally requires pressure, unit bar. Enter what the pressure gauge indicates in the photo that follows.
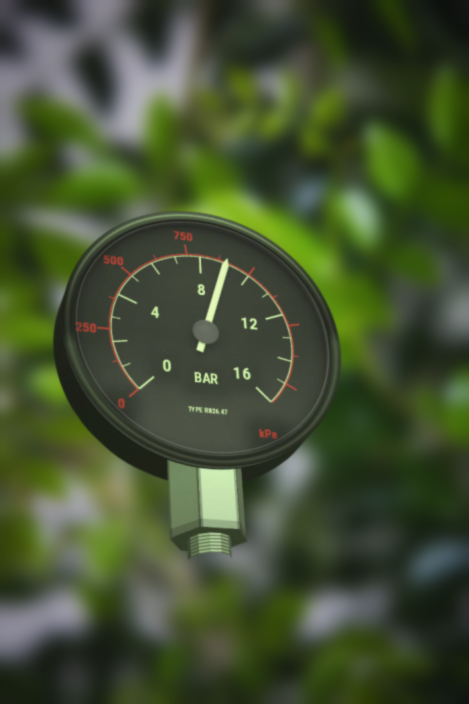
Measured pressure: 9 bar
